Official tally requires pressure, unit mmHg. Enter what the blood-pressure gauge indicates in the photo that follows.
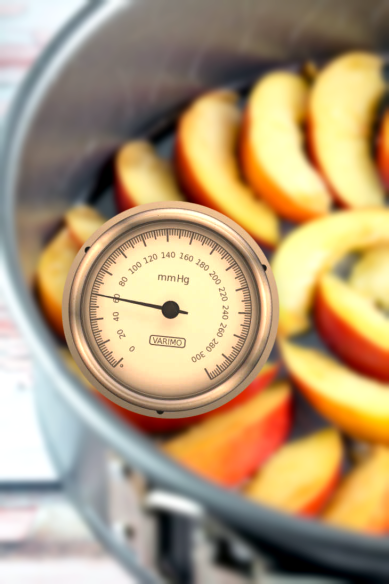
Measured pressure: 60 mmHg
